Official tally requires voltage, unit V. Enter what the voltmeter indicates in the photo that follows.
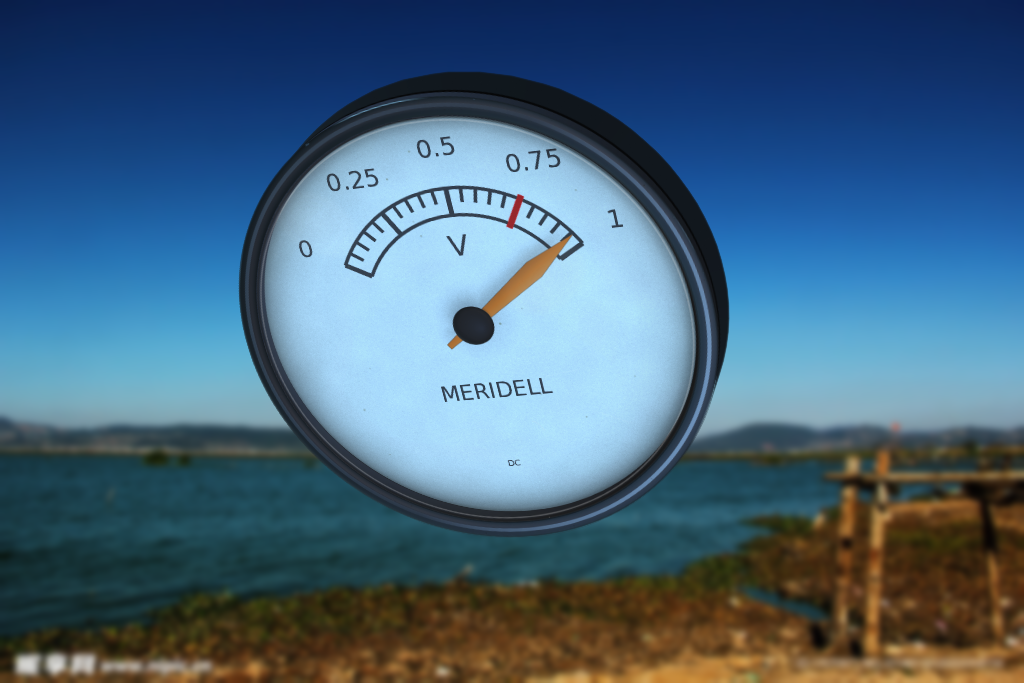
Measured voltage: 0.95 V
